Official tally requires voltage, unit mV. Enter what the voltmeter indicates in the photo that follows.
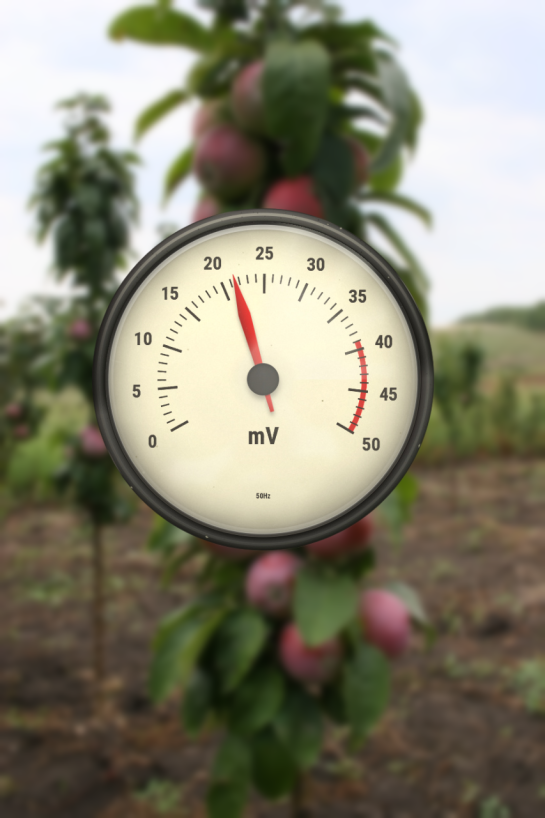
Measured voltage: 21.5 mV
